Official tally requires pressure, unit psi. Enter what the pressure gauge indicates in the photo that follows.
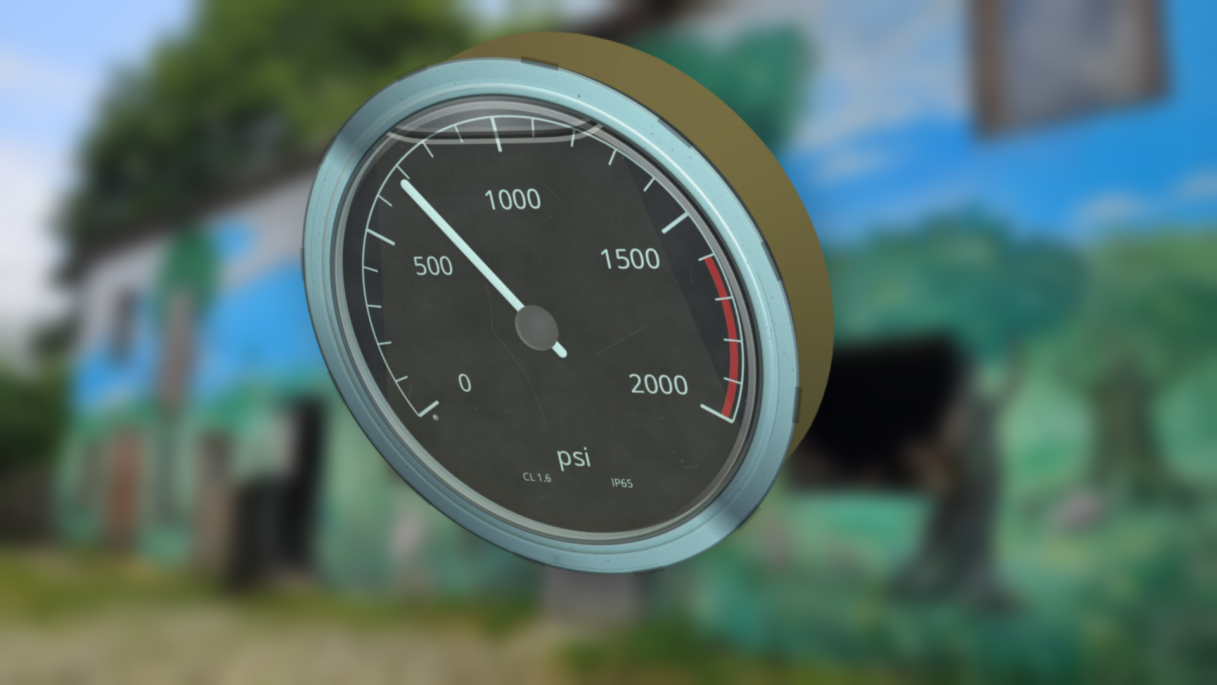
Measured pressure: 700 psi
